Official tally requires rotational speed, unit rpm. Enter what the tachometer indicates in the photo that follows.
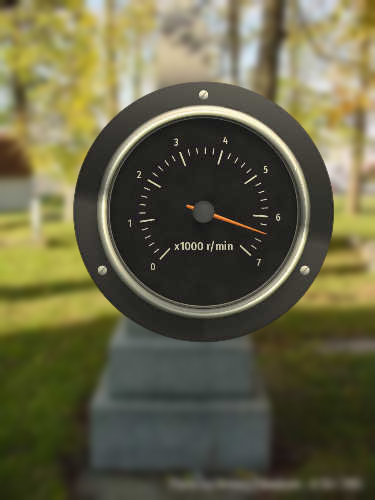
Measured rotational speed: 6400 rpm
